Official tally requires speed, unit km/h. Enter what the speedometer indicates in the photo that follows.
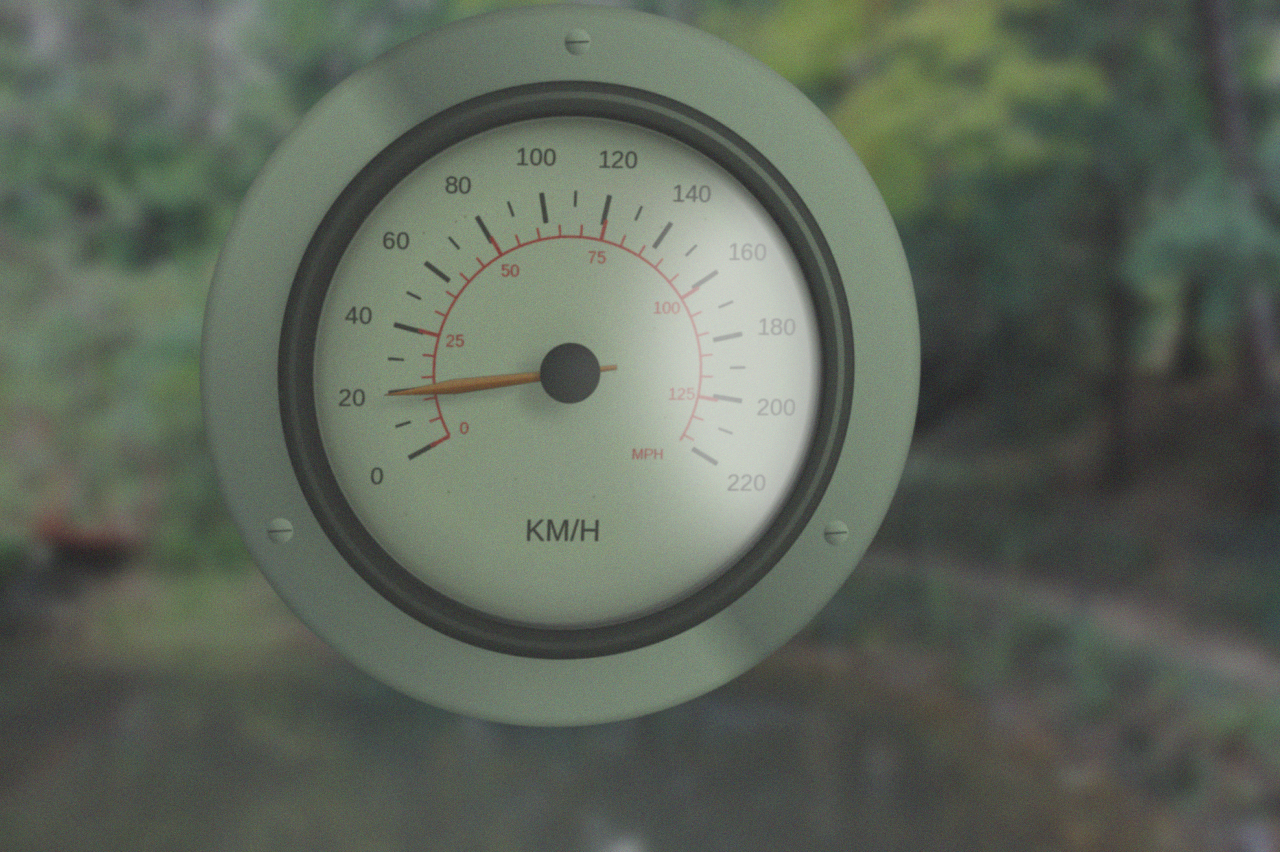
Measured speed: 20 km/h
